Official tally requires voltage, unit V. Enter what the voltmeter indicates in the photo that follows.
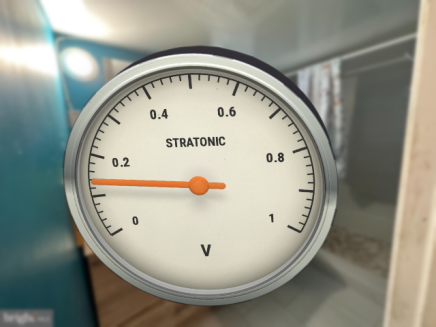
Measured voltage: 0.14 V
